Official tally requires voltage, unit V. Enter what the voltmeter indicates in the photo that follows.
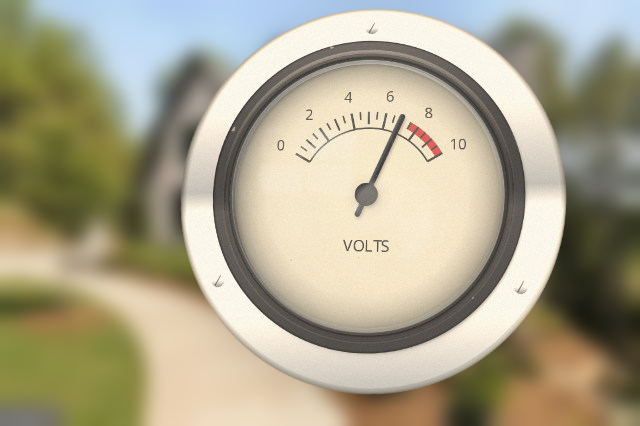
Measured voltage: 7 V
